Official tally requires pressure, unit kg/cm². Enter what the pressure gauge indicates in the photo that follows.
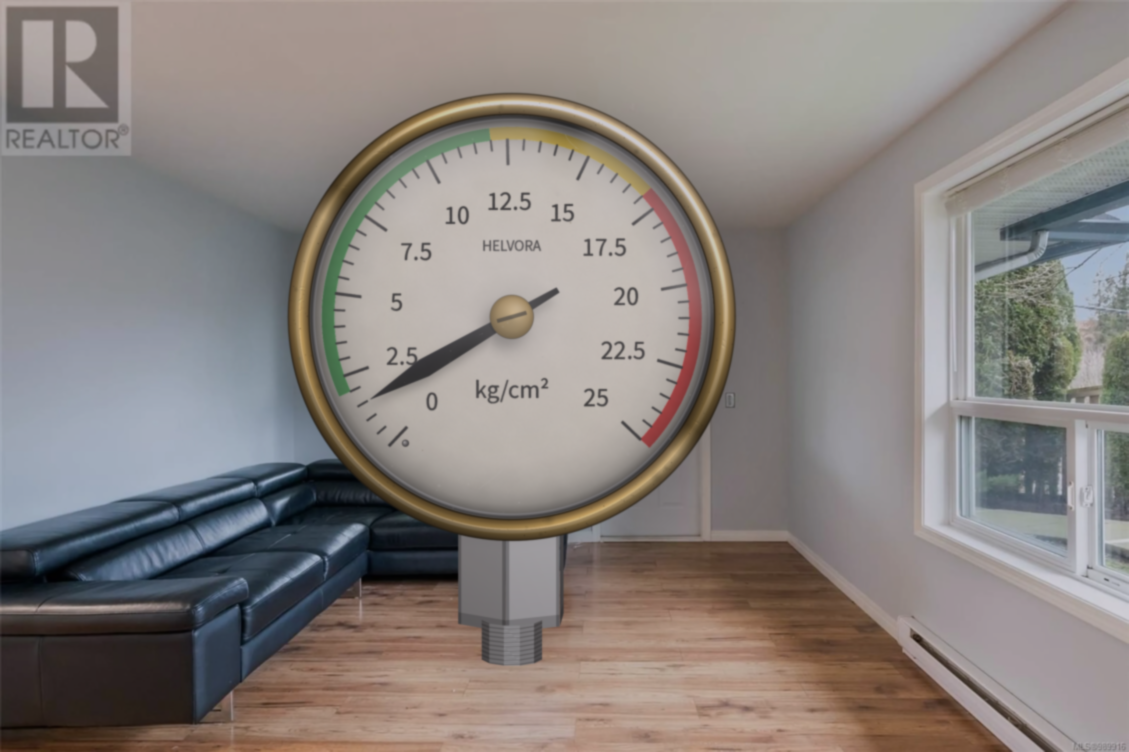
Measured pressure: 1.5 kg/cm²
